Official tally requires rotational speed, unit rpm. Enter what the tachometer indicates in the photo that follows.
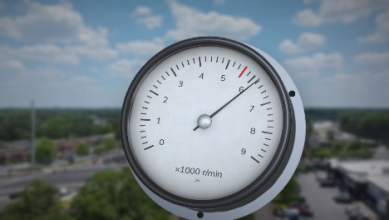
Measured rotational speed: 6200 rpm
